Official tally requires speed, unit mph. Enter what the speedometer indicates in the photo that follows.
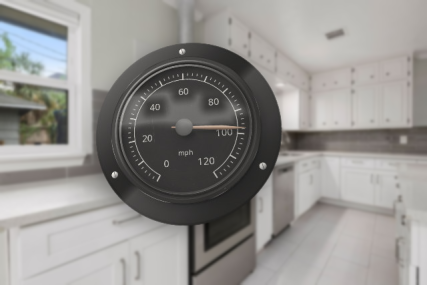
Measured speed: 98 mph
